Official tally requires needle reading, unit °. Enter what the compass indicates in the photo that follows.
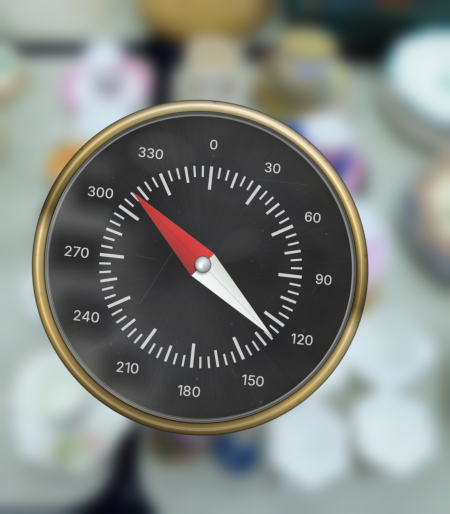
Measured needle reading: 310 °
